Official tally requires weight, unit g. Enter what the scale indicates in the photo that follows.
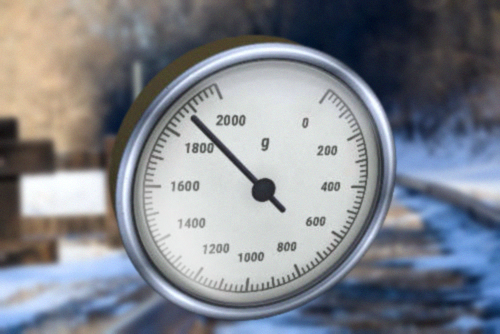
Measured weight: 1880 g
